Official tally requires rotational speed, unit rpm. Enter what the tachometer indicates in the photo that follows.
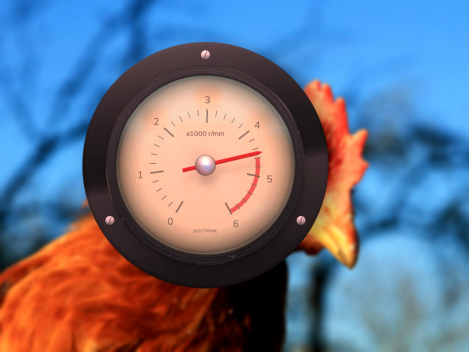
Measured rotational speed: 4500 rpm
